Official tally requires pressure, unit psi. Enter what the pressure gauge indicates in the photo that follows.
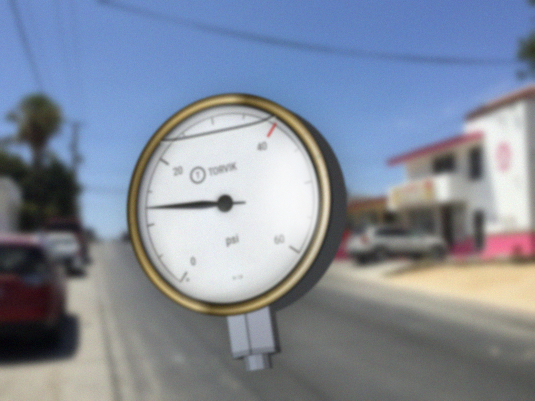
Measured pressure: 12.5 psi
